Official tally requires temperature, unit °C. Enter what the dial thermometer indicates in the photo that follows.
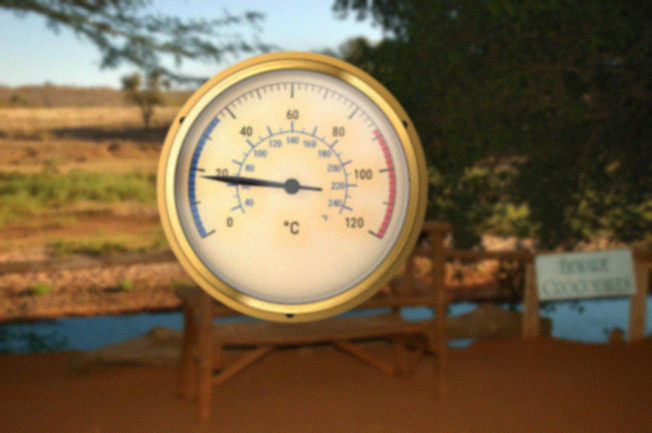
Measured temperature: 18 °C
